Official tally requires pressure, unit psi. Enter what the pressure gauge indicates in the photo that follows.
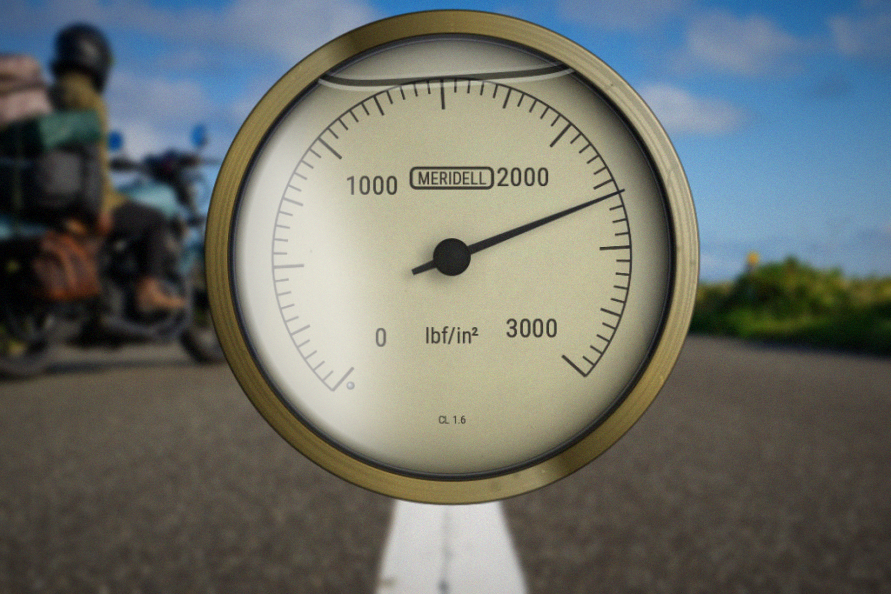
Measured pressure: 2300 psi
